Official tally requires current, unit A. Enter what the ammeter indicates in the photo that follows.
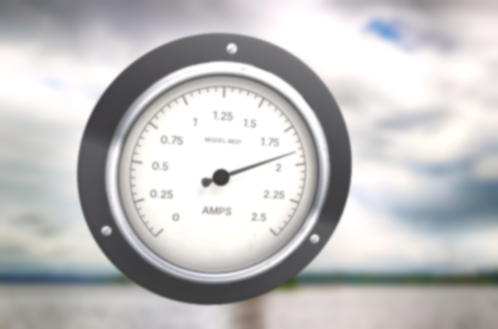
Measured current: 1.9 A
